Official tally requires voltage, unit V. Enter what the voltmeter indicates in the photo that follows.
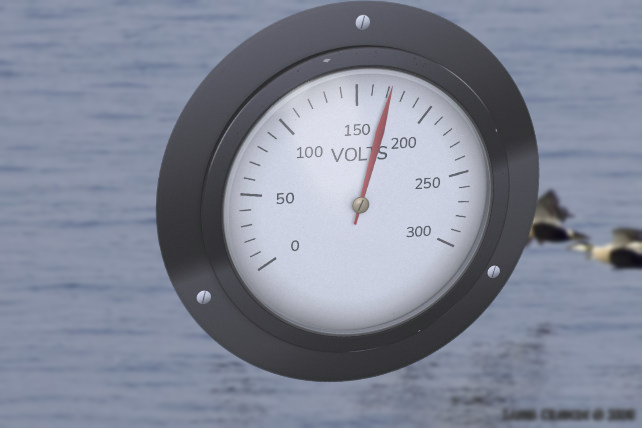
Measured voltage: 170 V
